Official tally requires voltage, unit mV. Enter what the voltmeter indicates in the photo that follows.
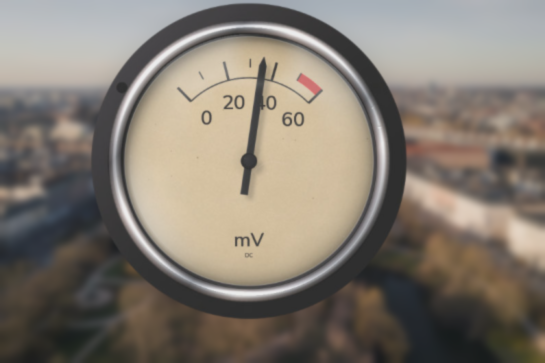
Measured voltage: 35 mV
